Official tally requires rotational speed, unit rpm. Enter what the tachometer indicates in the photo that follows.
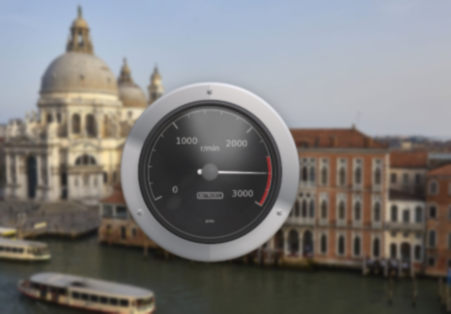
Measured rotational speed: 2600 rpm
